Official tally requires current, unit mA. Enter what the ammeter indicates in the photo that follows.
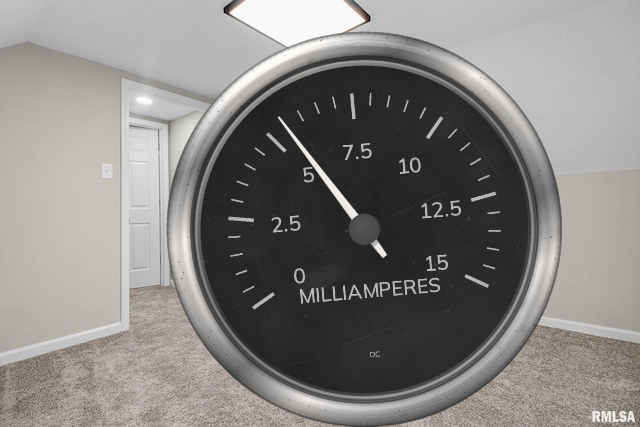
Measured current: 5.5 mA
